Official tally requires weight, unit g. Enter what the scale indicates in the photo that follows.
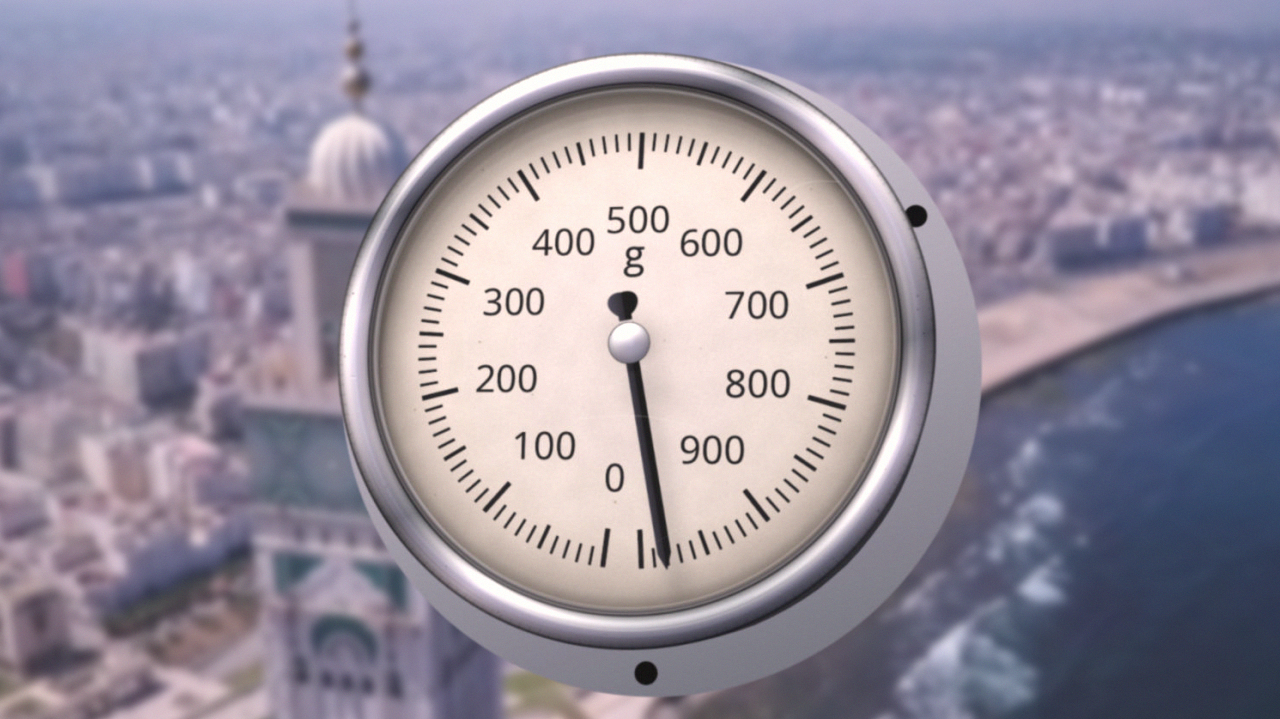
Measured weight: 980 g
